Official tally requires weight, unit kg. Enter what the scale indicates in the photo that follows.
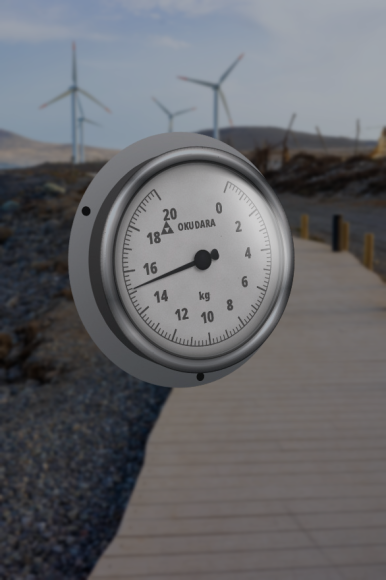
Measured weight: 15.2 kg
